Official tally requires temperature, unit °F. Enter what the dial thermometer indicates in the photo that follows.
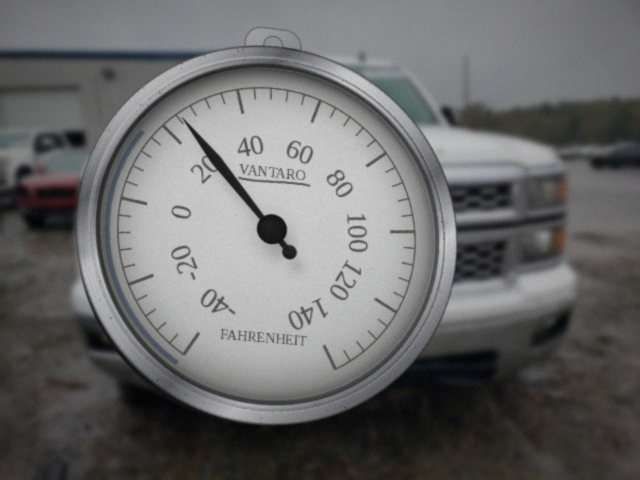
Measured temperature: 24 °F
